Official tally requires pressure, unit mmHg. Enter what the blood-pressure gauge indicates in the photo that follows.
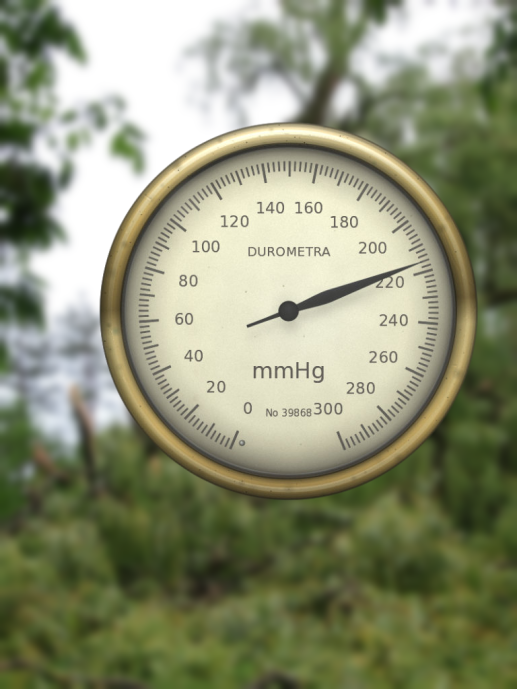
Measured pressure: 216 mmHg
